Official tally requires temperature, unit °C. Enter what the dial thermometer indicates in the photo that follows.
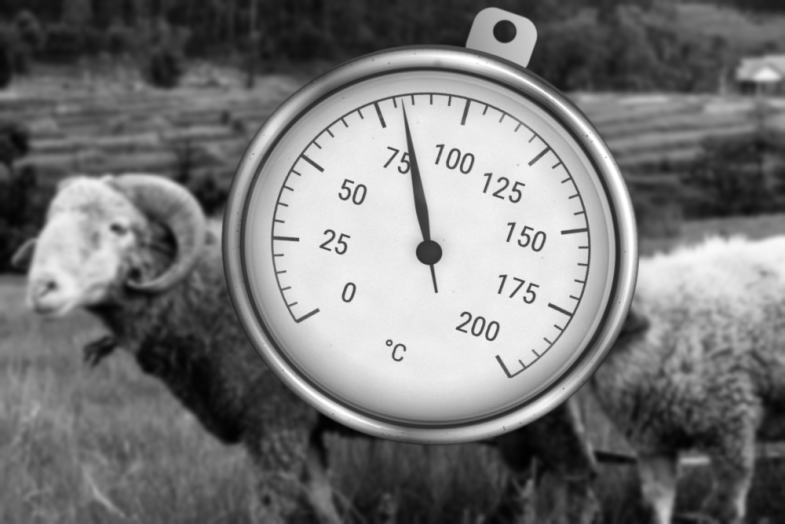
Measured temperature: 82.5 °C
